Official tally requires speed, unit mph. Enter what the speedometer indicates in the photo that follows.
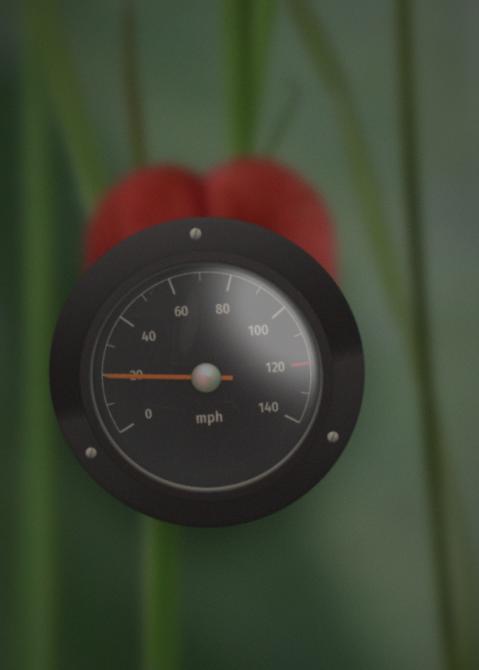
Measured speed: 20 mph
